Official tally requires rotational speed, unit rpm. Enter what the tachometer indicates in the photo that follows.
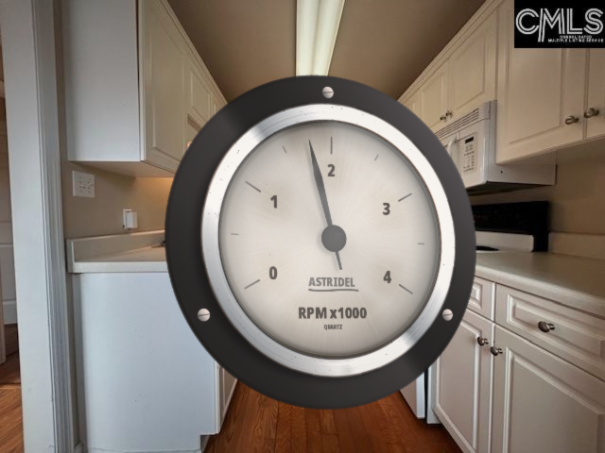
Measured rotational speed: 1750 rpm
